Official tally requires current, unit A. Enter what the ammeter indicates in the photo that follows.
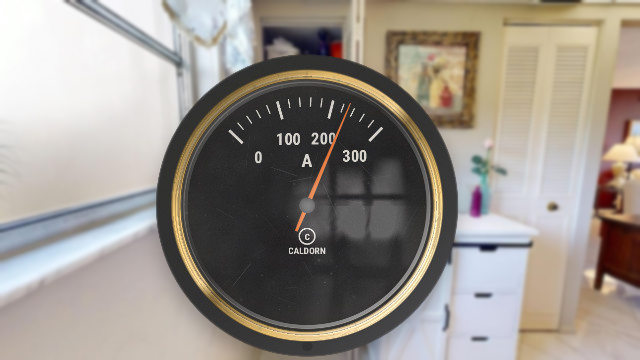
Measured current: 230 A
